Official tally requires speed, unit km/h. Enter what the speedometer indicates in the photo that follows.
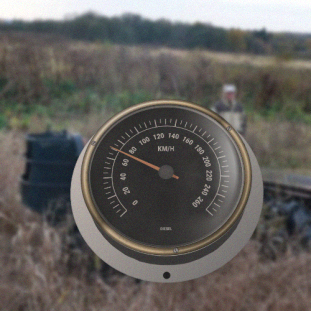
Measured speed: 70 km/h
